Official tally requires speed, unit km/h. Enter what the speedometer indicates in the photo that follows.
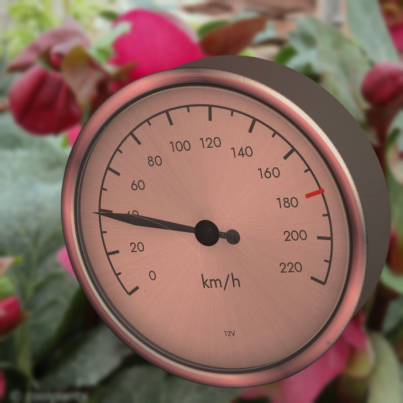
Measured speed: 40 km/h
